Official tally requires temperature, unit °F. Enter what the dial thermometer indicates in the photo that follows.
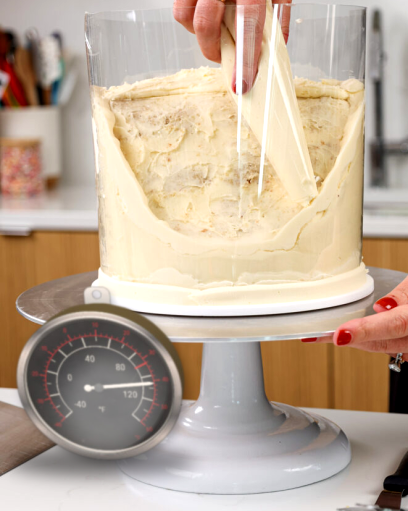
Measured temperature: 105 °F
